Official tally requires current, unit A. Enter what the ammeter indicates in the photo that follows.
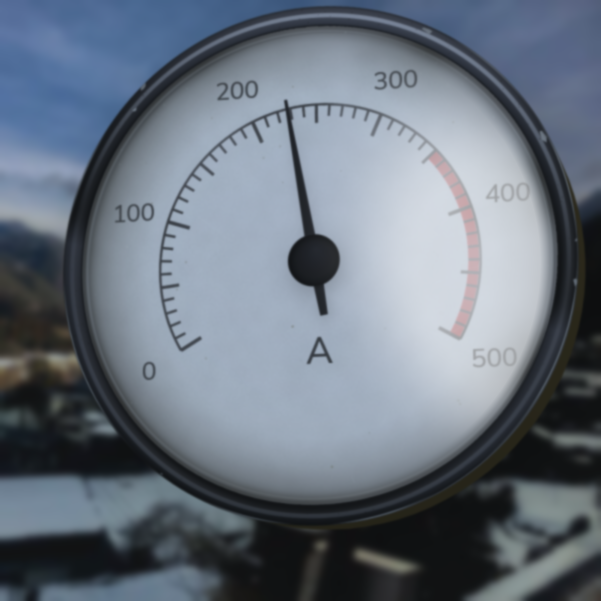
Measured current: 230 A
